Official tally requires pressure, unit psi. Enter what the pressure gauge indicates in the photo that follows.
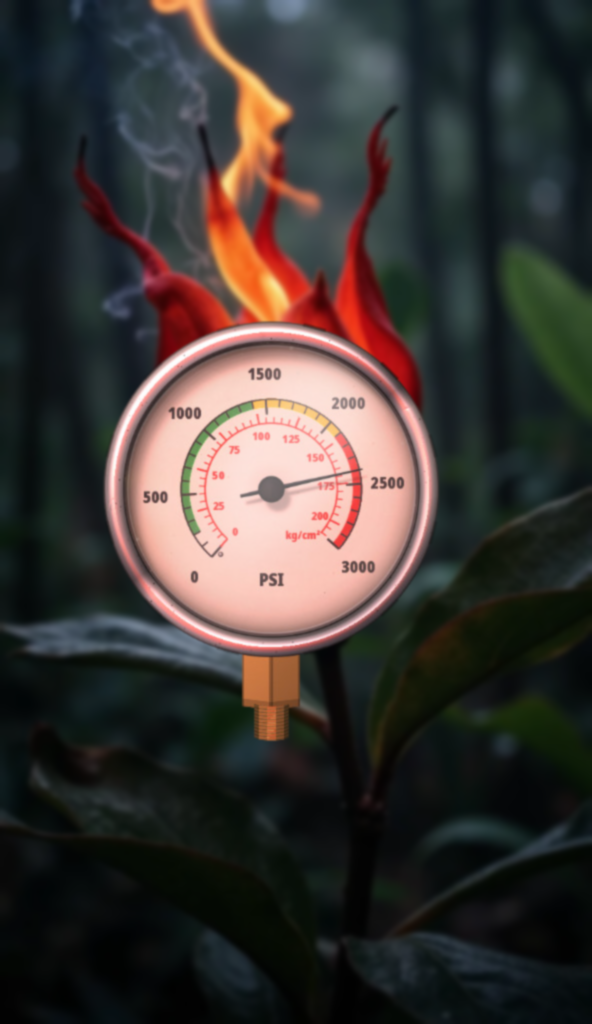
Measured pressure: 2400 psi
